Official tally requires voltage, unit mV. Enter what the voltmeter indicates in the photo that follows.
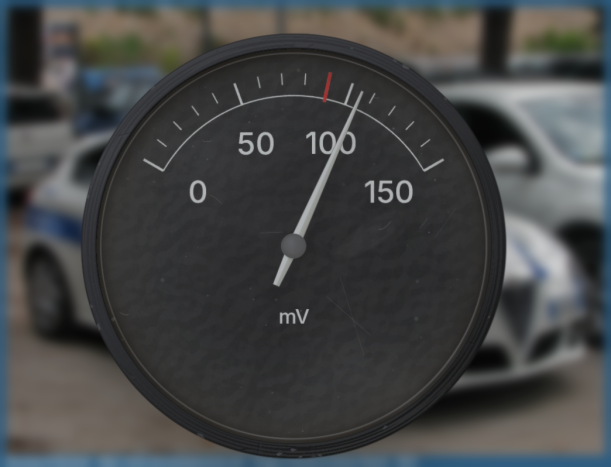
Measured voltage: 105 mV
